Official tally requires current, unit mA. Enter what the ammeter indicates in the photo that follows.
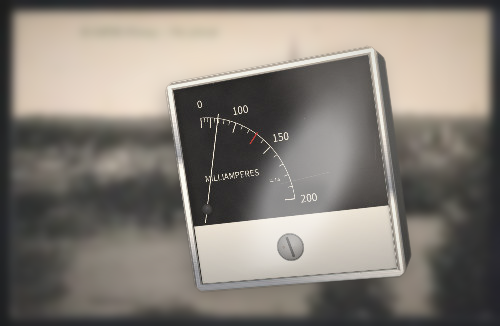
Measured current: 70 mA
